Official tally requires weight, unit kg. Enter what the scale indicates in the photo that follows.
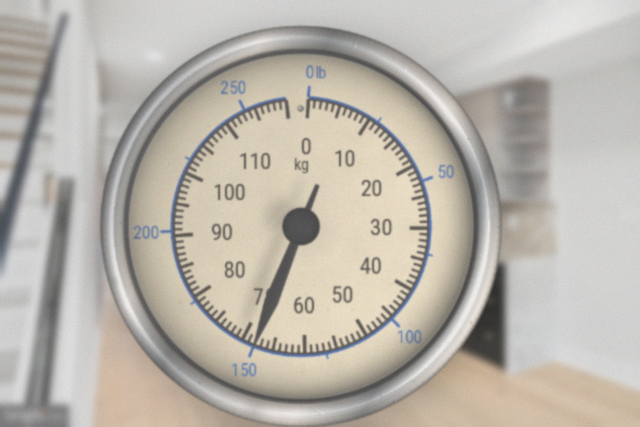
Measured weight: 68 kg
